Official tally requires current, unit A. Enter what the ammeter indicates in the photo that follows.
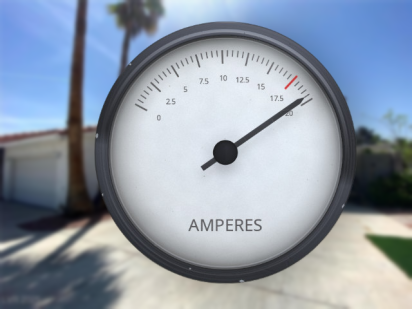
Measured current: 19.5 A
